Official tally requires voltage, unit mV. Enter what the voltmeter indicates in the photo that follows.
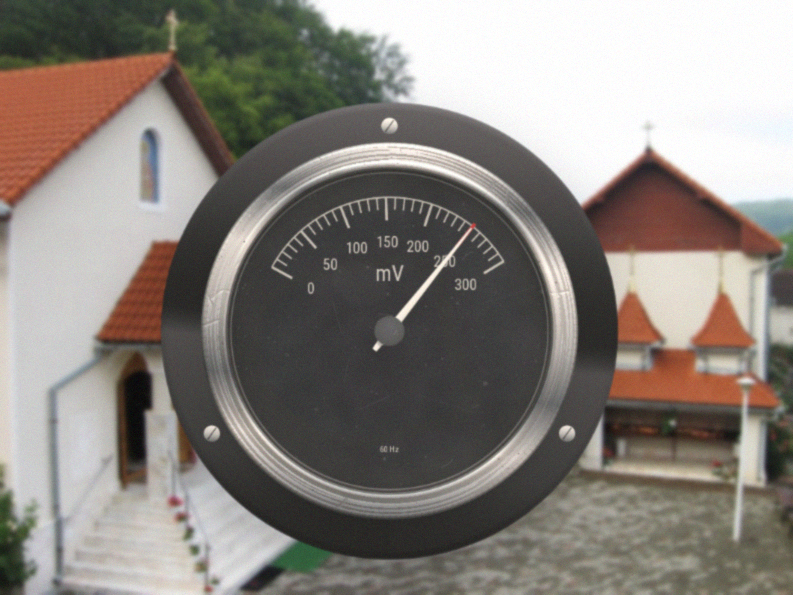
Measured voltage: 250 mV
